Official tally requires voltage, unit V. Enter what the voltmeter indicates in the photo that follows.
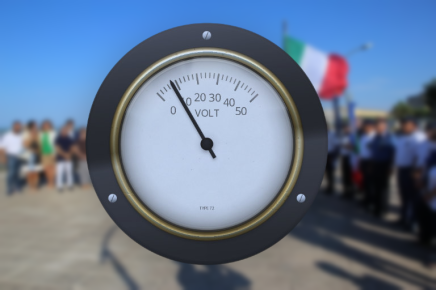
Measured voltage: 8 V
